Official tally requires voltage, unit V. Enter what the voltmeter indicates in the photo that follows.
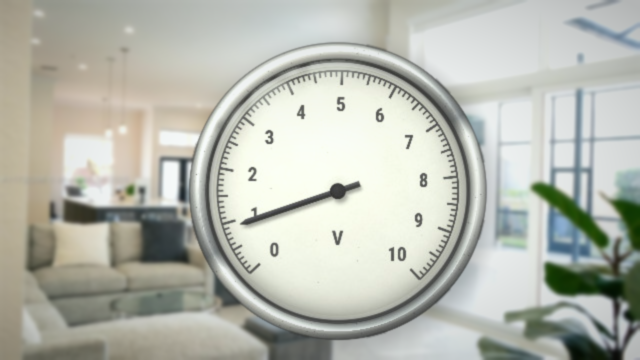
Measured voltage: 0.9 V
